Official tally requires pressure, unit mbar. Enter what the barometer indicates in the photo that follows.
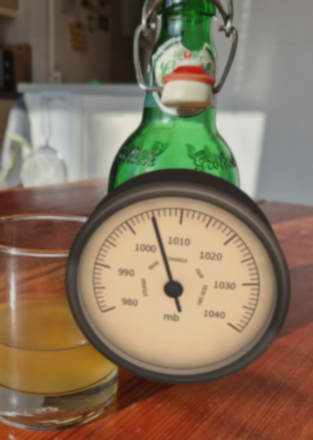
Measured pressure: 1005 mbar
